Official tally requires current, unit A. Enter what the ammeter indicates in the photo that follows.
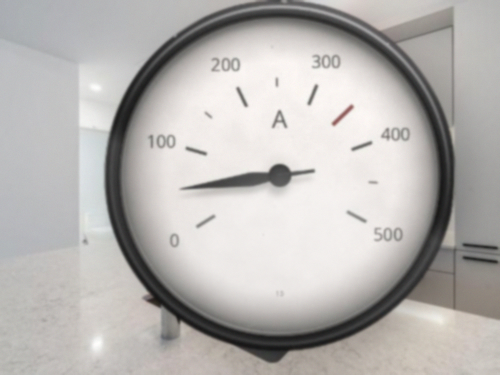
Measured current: 50 A
